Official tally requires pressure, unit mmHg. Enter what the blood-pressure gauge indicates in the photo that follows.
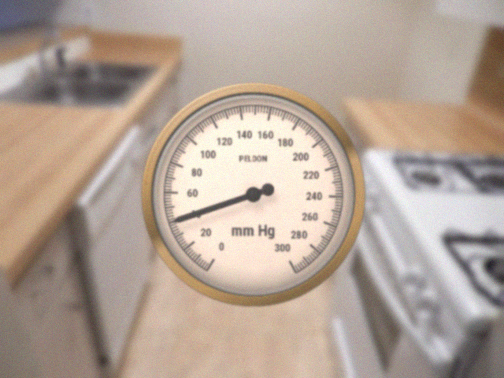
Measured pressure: 40 mmHg
